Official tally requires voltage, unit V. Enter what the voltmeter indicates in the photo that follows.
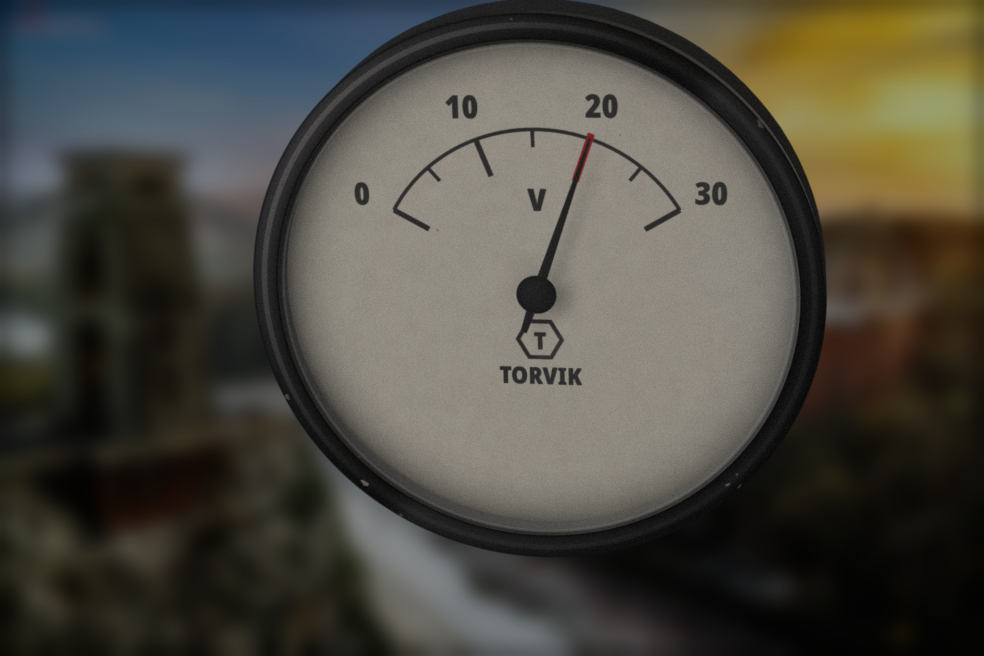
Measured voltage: 20 V
